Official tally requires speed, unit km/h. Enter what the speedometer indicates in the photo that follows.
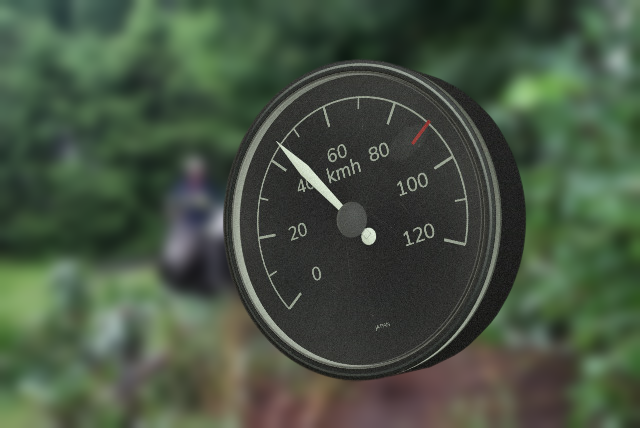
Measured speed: 45 km/h
